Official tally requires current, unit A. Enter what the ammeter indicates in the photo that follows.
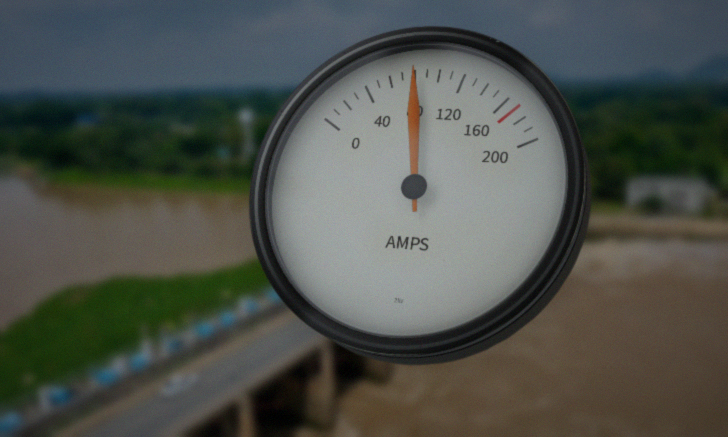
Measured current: 80 A
